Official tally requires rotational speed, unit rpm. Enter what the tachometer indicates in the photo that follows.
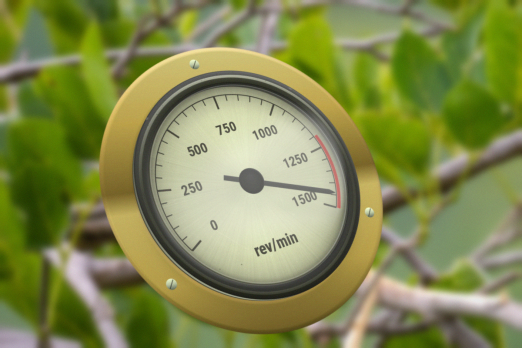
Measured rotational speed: 1450 rpm
